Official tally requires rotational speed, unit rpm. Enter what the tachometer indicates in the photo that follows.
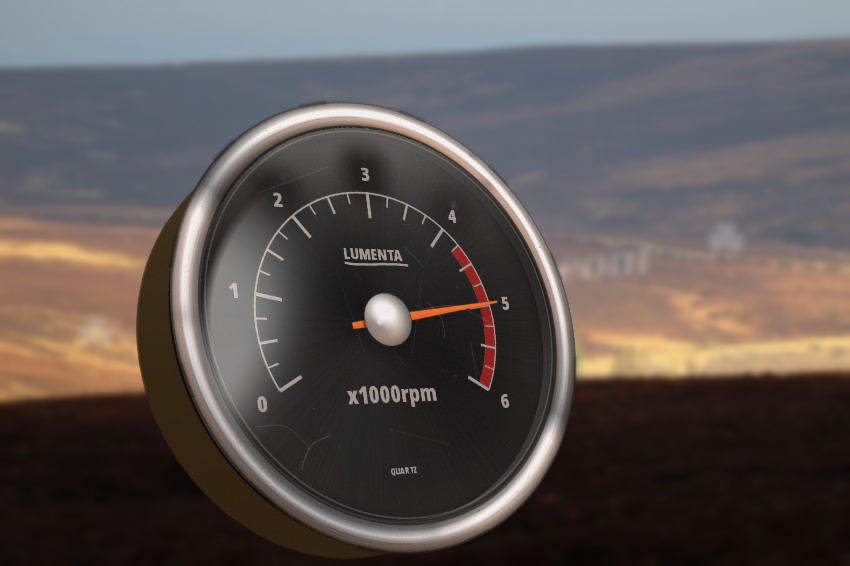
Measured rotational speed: 5000 rpm
